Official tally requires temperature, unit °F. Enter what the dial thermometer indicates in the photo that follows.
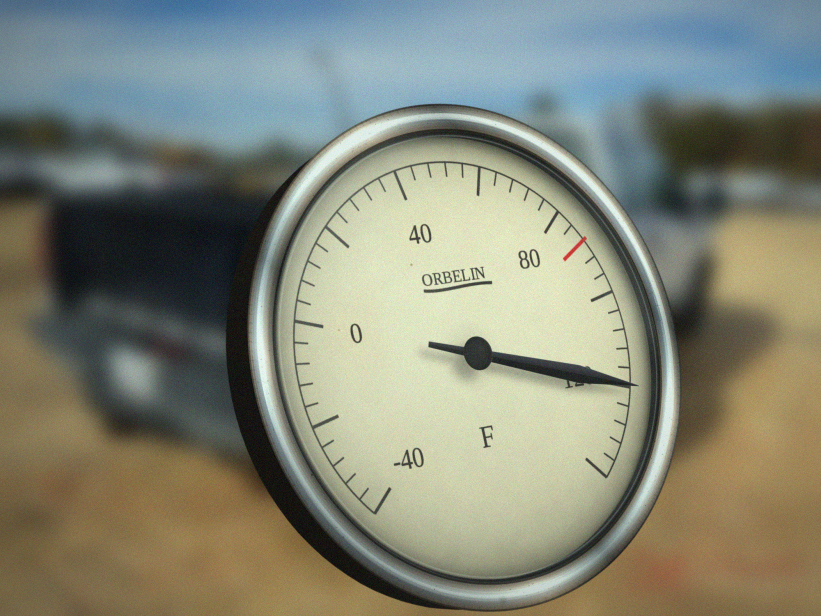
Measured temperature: 120 °F
